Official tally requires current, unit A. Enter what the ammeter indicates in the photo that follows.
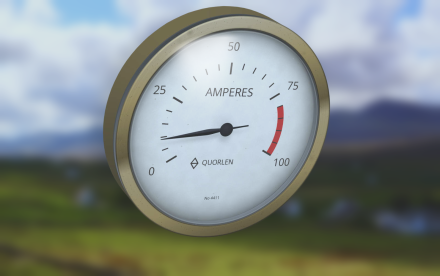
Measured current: 10 A
